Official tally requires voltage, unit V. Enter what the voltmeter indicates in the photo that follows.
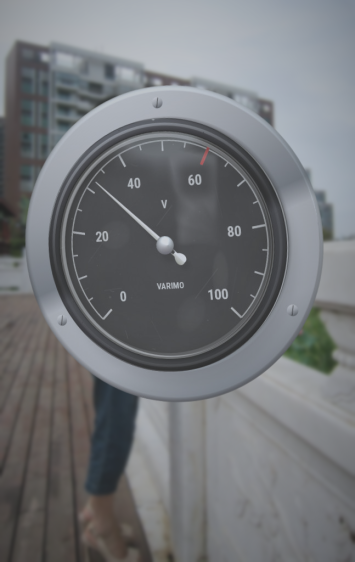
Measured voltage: 32.5 V
